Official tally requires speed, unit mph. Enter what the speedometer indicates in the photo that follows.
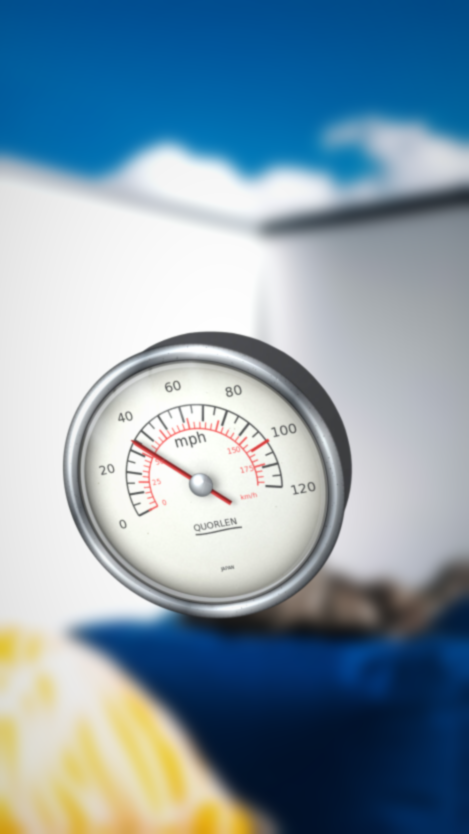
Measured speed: 35 mph
